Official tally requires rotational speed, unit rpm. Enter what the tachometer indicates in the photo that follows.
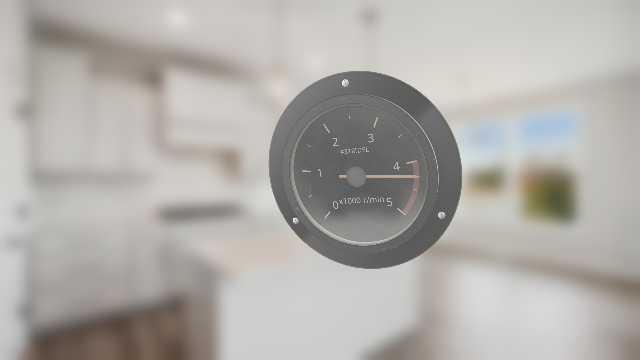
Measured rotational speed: 4250 rpm
